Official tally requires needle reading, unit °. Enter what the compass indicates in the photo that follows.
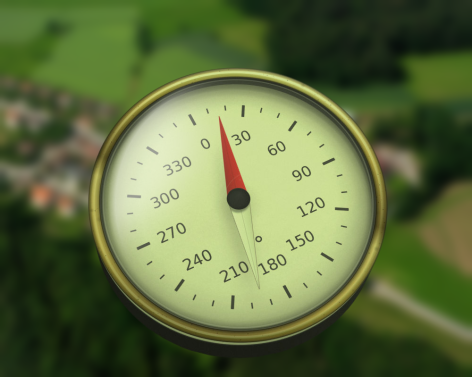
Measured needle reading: 15 °
